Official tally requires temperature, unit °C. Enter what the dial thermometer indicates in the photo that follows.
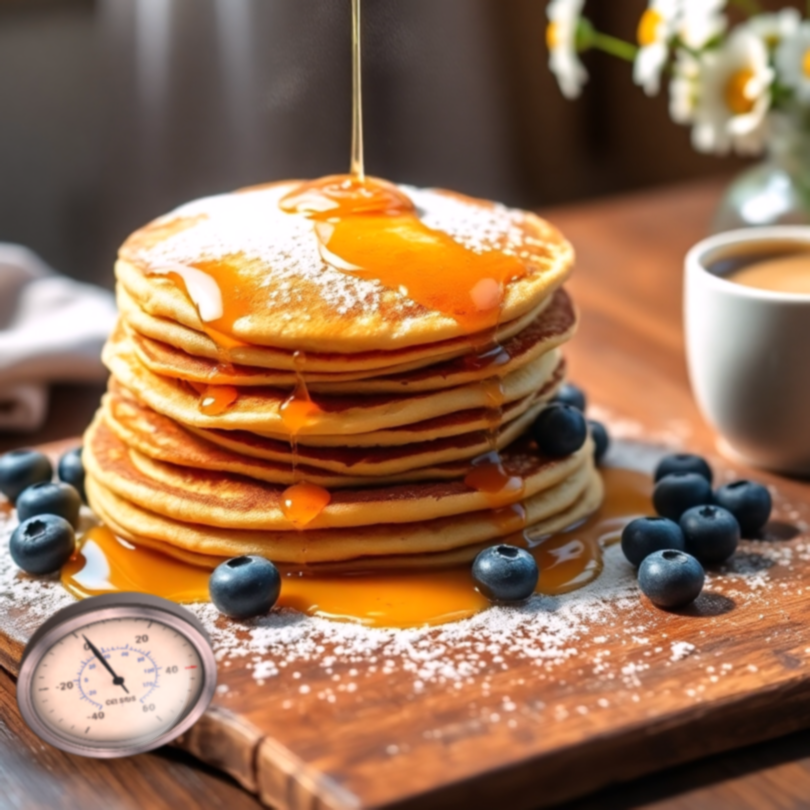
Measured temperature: 2 °C
